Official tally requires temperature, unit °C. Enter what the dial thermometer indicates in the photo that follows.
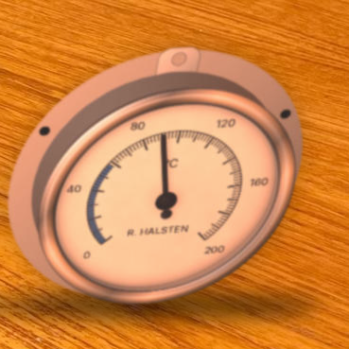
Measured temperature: 90 °C
